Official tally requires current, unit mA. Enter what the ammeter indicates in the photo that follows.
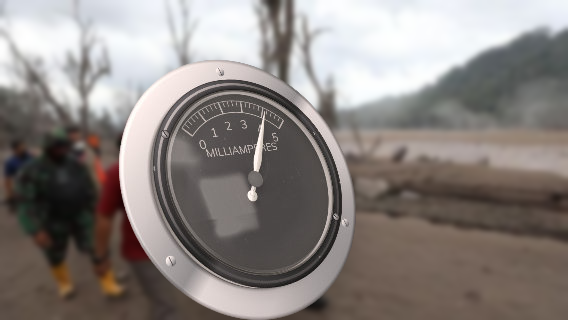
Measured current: 4 mA
